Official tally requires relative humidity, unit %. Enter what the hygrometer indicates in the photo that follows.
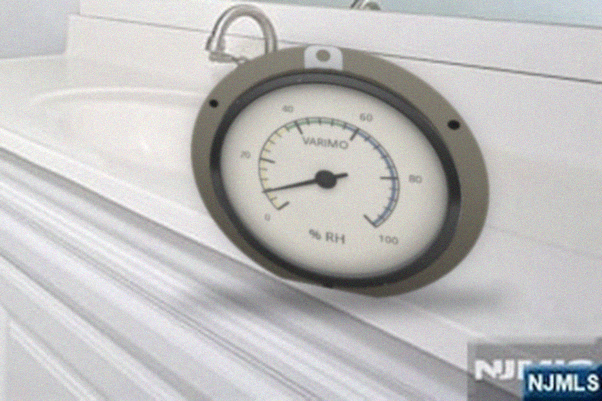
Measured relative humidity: 8 %
